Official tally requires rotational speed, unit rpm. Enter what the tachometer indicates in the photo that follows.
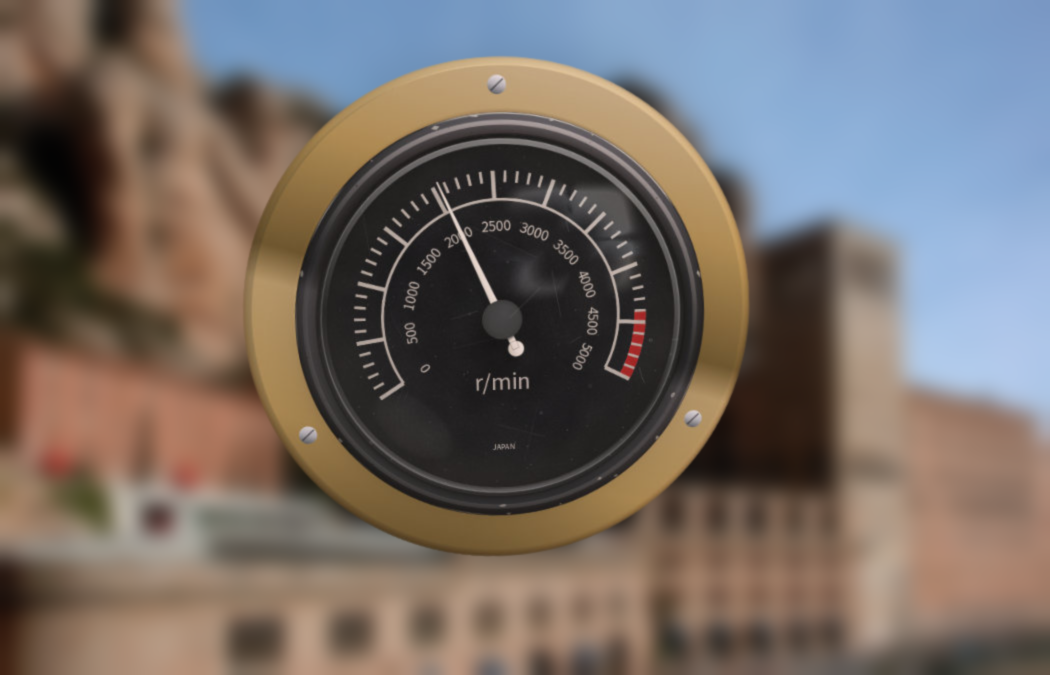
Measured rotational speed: 2050 rpm
